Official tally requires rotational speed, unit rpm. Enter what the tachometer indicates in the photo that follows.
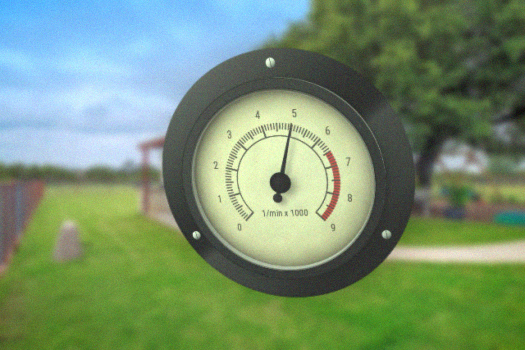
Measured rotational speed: 5000 rpm
